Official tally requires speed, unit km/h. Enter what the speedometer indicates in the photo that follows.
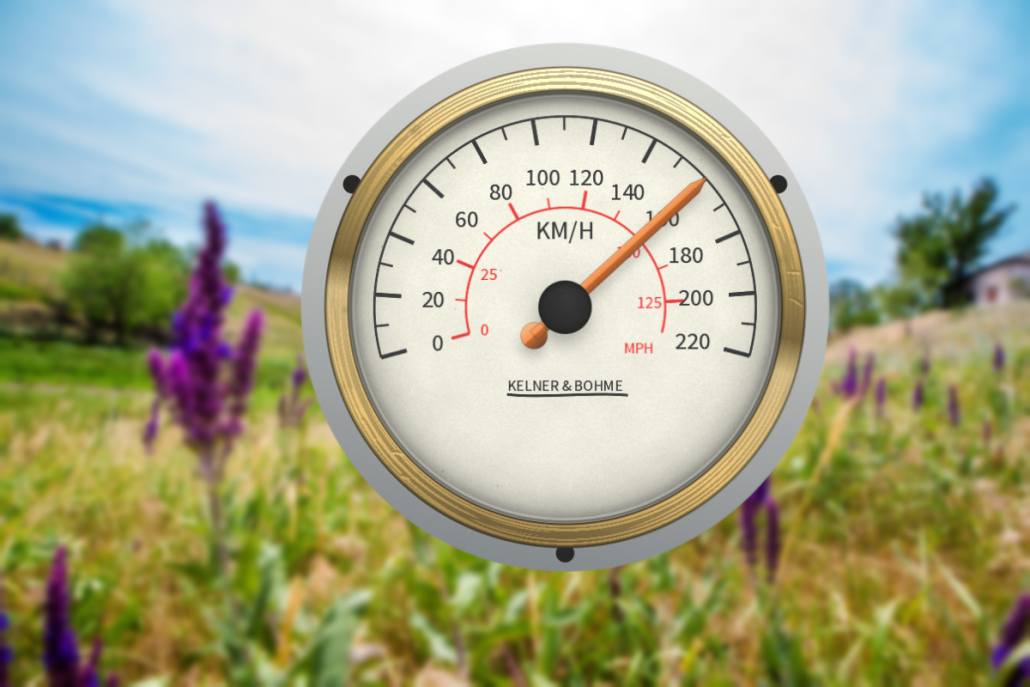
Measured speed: 160 km/h
